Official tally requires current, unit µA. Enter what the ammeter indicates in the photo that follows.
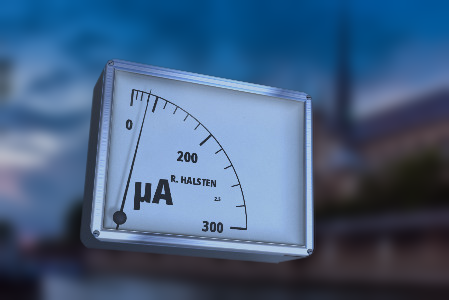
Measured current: 80 µA
